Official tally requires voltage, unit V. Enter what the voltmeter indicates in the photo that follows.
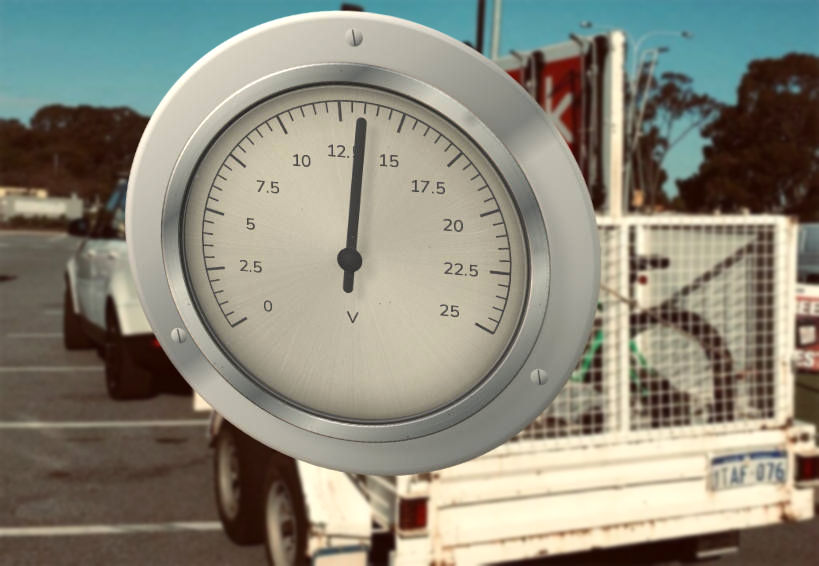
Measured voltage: 13.5 V
